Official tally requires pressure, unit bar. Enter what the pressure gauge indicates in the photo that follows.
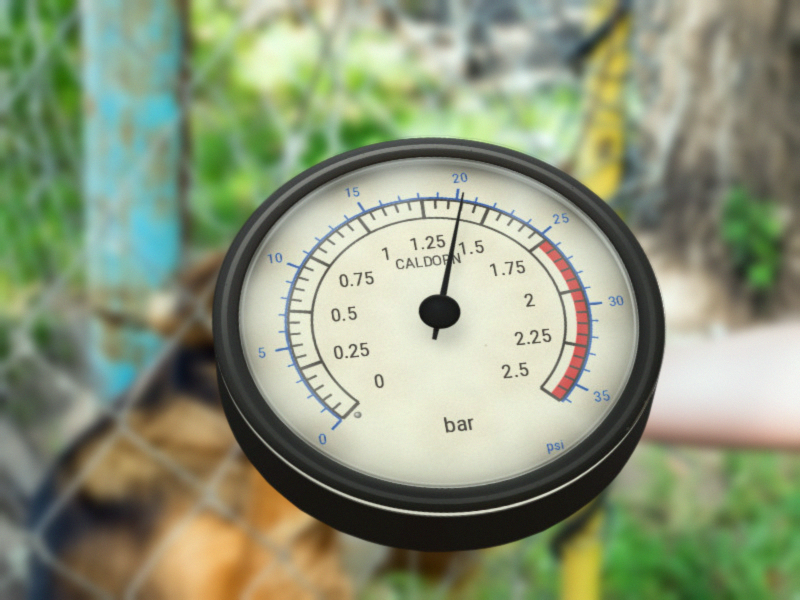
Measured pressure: 1.4 bar
